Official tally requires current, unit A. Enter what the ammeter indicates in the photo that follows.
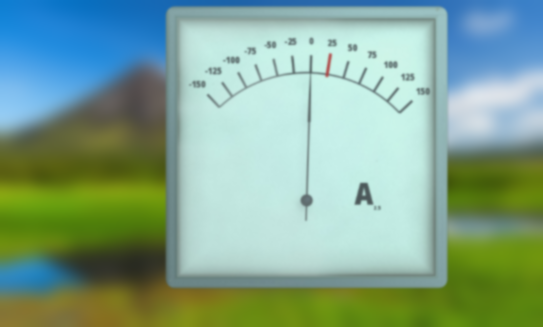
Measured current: 0 A
